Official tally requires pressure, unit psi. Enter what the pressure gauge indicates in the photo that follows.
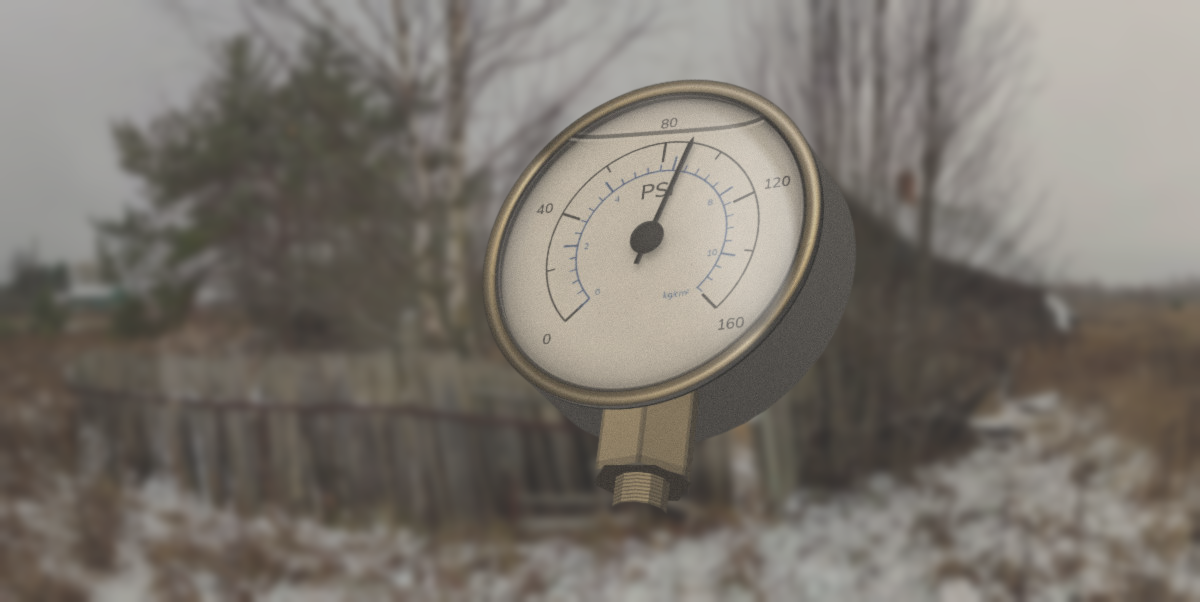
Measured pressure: 90 psi
